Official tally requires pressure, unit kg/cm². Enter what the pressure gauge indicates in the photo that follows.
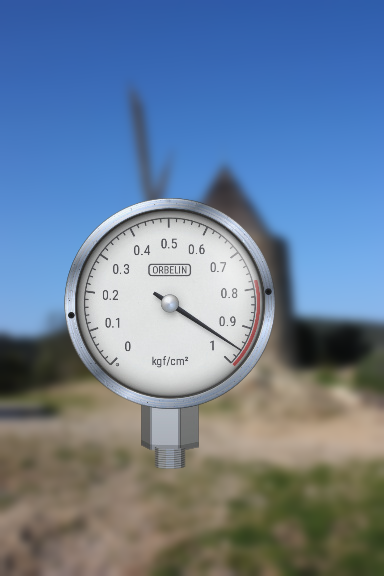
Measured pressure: 0.96 kg/cm²
